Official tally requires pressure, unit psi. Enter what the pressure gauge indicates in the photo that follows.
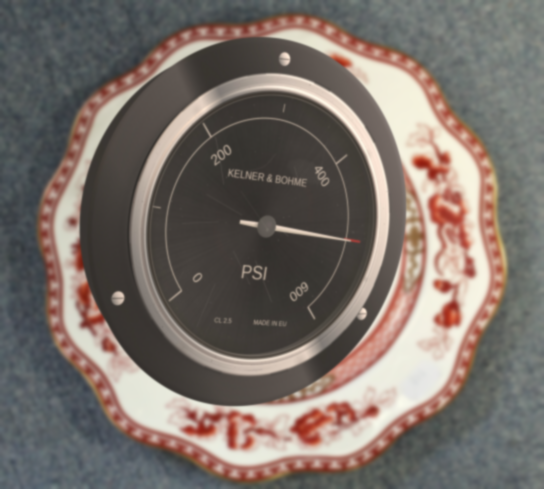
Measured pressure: 500 psi
